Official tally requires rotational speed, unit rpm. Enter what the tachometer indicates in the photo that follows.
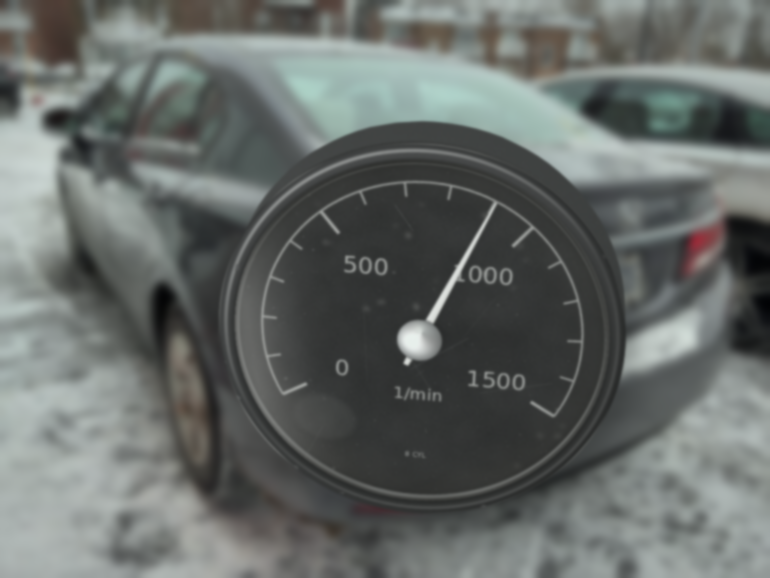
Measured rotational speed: 900 rpm
